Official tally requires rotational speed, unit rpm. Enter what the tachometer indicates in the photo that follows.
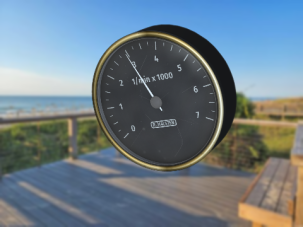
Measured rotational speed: 3000 rpm
